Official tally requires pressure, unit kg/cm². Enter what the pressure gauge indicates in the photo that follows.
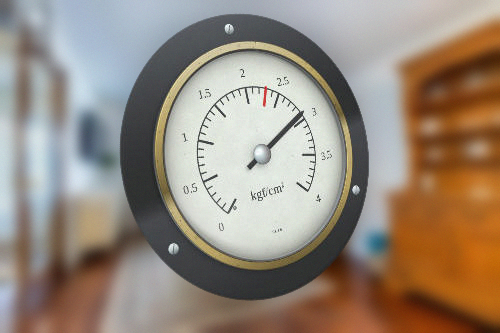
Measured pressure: 2.9 kg/cm²
